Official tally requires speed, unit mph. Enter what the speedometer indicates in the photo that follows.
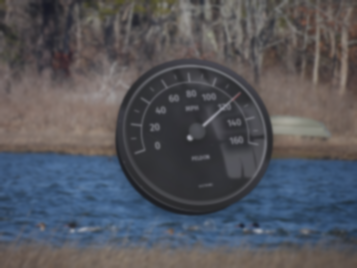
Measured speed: 120 mph
